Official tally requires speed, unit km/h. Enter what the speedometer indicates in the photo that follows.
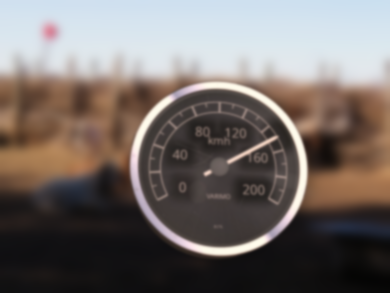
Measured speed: 150 km/h
